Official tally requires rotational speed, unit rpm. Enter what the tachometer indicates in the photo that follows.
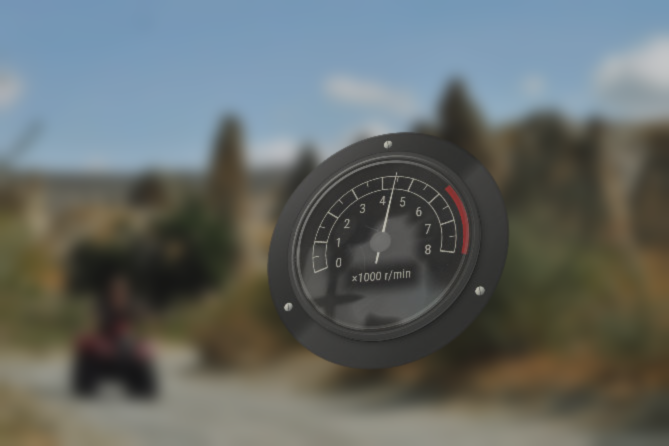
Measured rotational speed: 4500 rpm
